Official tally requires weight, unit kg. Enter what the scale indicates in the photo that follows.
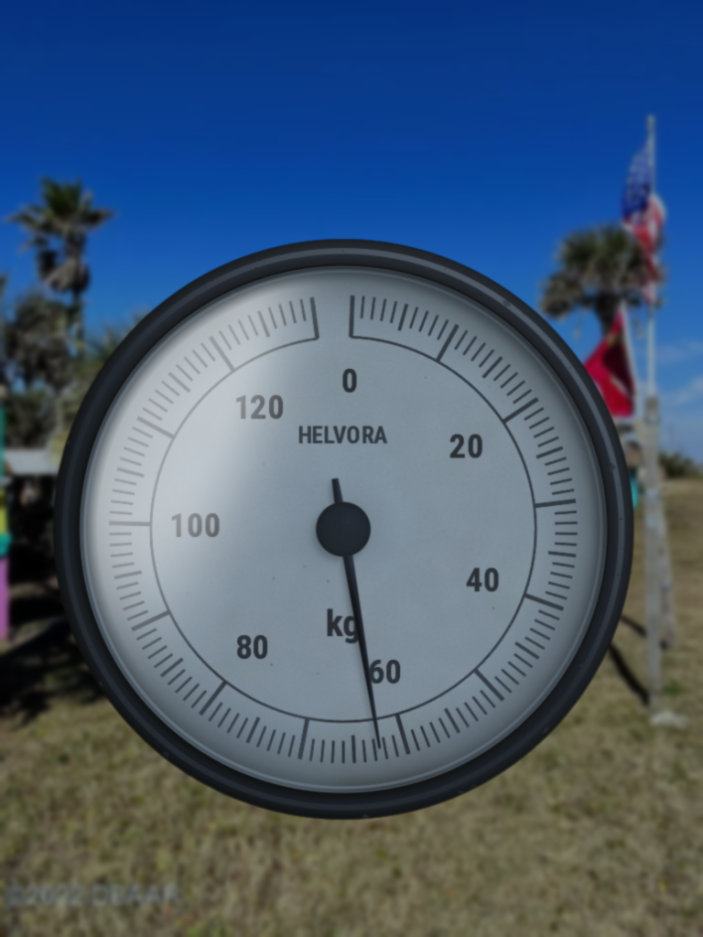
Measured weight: 62.5 kg
